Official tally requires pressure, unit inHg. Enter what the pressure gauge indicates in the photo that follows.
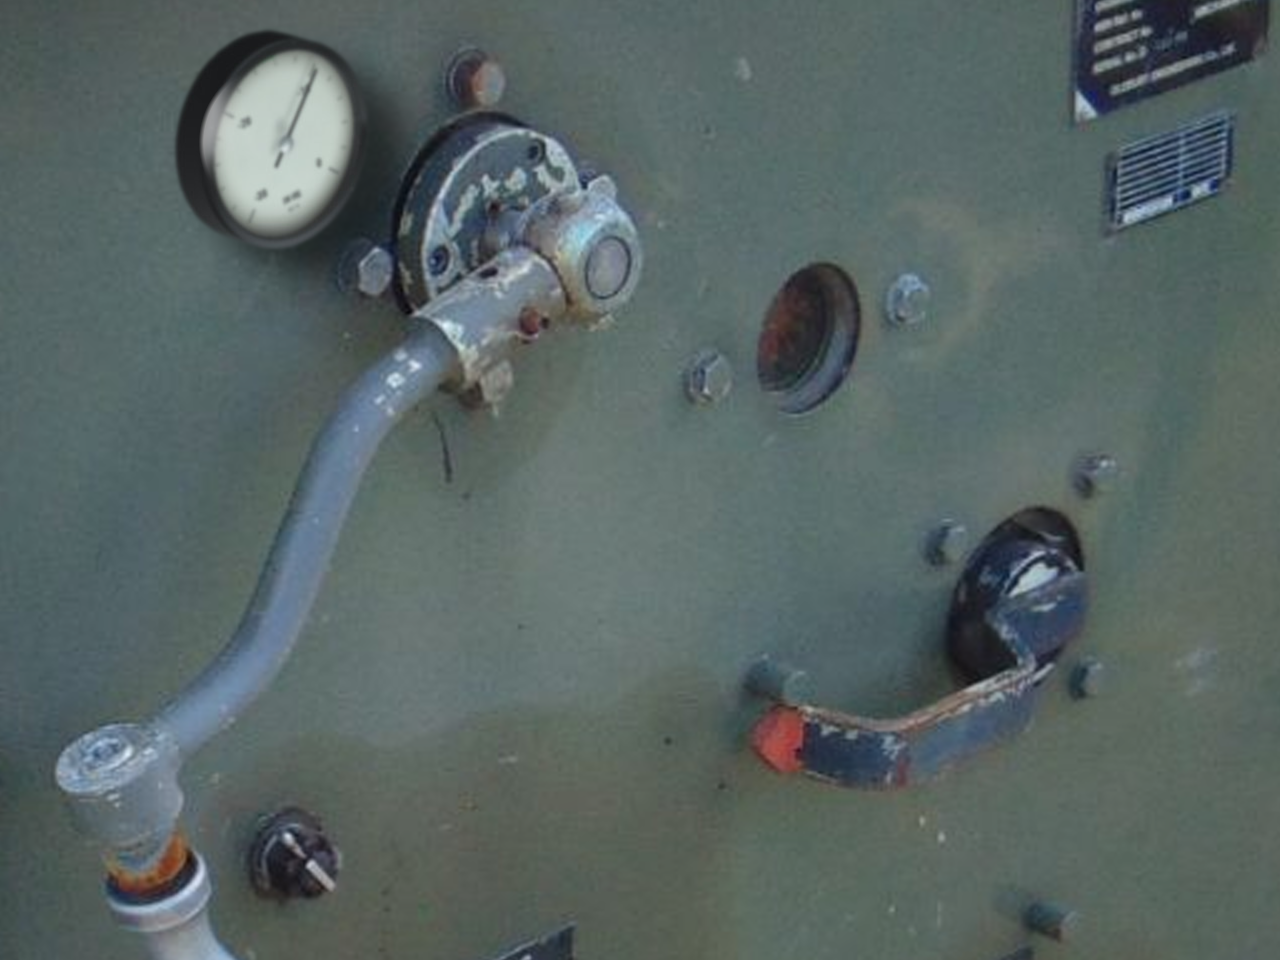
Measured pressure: -10 inHg
